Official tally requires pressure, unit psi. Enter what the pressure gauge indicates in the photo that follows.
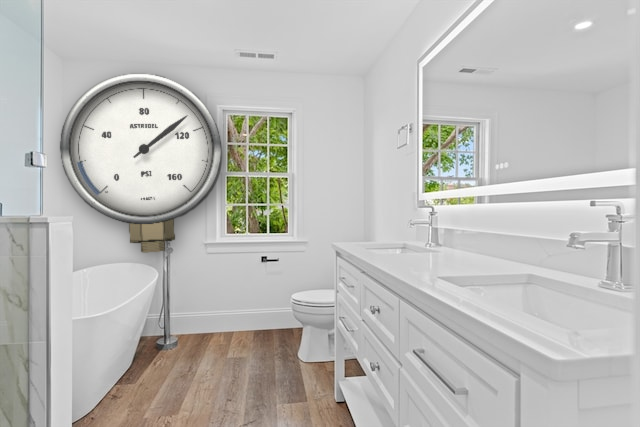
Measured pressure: 110 psi
